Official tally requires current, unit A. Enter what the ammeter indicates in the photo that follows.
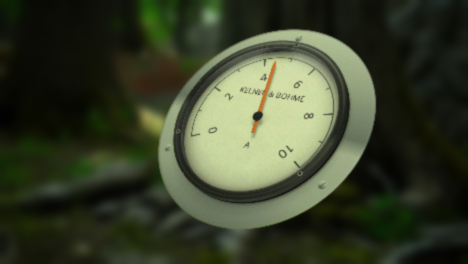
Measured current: 4.5 A
